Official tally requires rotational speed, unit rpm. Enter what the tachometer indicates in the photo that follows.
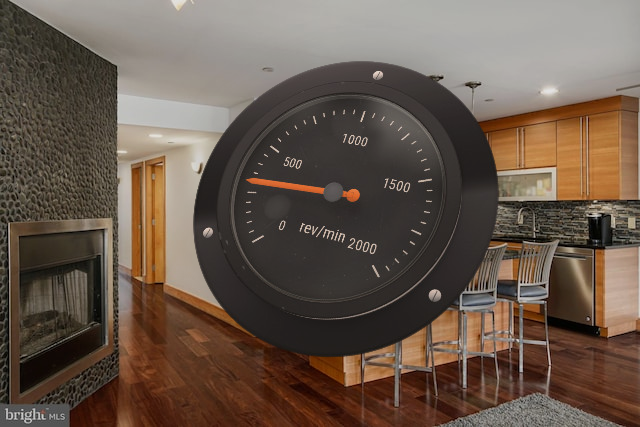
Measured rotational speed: 300 rpm
